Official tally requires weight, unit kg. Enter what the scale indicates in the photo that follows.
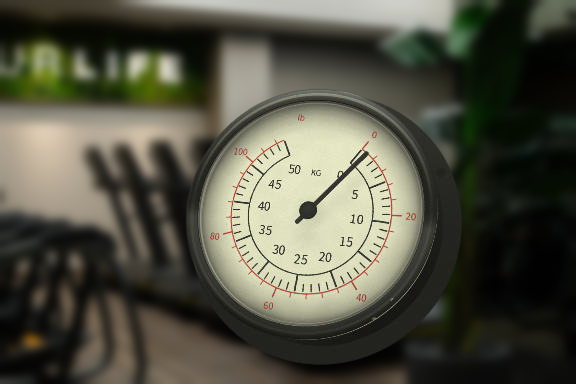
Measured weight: 1 kg
